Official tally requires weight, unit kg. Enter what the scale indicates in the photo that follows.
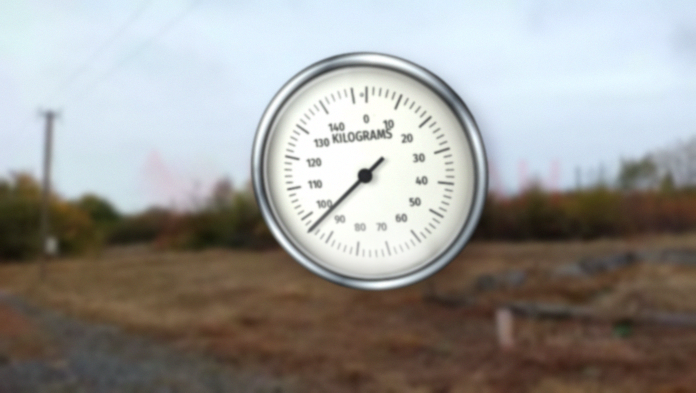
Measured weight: 96 kg
